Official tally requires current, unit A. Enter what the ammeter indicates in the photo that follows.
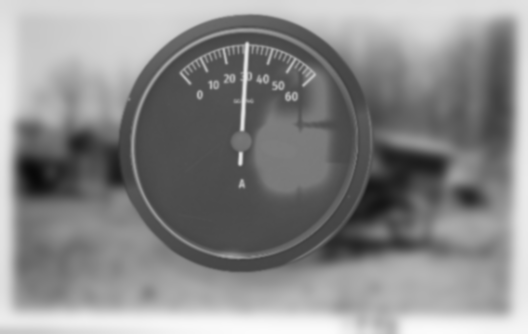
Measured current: 30 A
